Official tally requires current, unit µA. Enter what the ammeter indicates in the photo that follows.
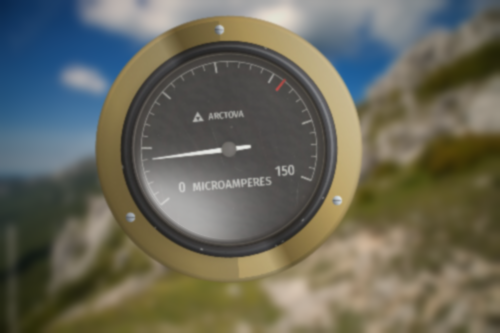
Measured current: 20 µA
